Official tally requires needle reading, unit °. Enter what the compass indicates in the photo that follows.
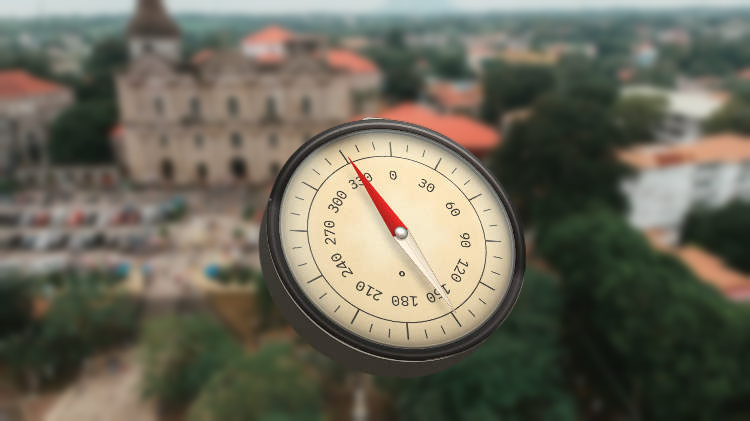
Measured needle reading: 330 °
